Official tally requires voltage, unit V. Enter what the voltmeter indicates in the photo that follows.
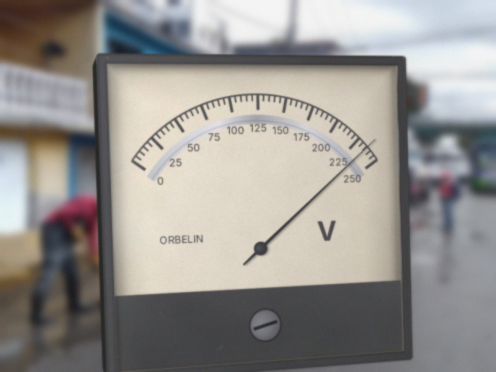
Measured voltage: 235 V
